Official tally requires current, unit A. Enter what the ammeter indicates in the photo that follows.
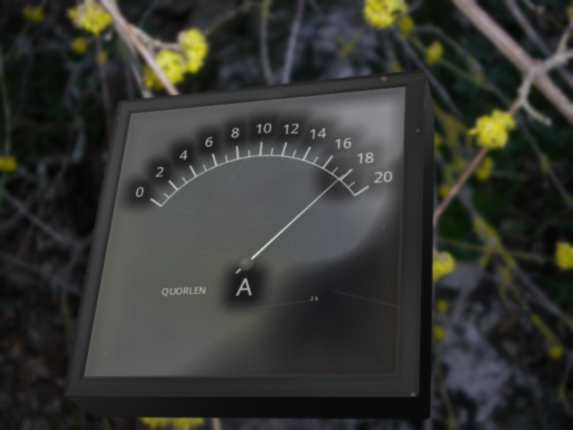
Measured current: 18 A
